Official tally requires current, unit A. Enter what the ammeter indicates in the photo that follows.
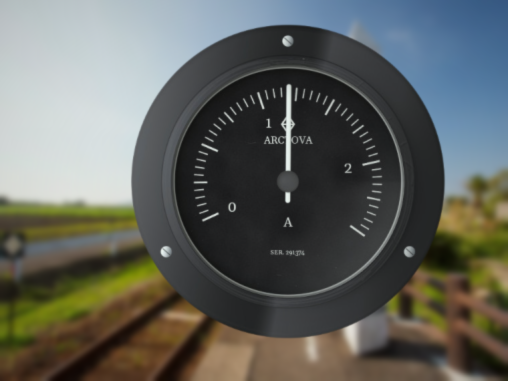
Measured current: 1.2 A
